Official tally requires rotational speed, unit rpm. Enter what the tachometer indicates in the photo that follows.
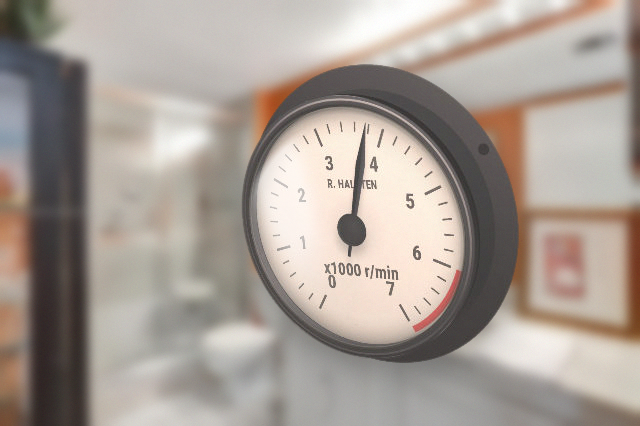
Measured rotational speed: 3800 rpm
